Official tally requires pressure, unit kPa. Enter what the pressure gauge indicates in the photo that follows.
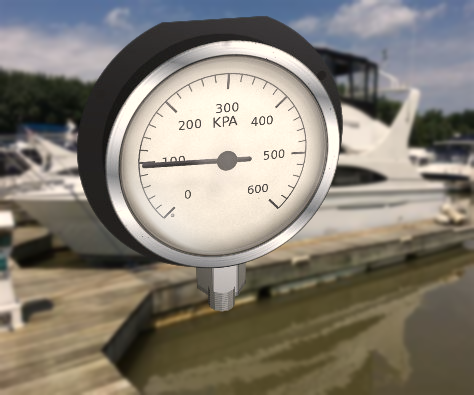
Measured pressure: 100 kPa
